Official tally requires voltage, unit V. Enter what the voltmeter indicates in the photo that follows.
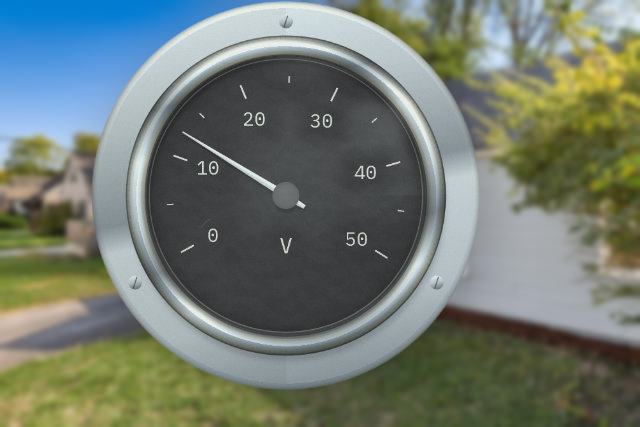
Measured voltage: 12.5 V
